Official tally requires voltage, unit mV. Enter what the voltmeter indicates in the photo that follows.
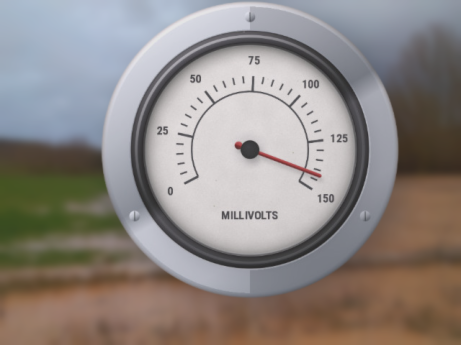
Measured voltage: 142.5 mV
